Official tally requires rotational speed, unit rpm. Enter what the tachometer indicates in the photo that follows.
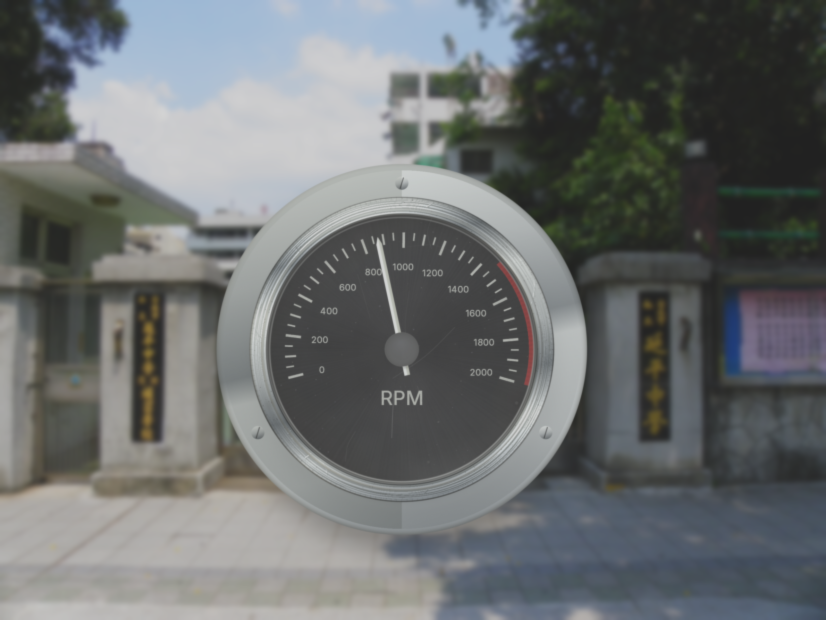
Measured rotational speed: 875 rpm
